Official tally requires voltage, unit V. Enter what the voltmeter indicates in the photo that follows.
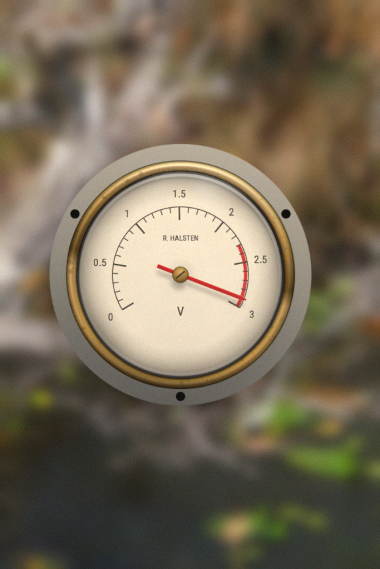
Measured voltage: 2.9 V
